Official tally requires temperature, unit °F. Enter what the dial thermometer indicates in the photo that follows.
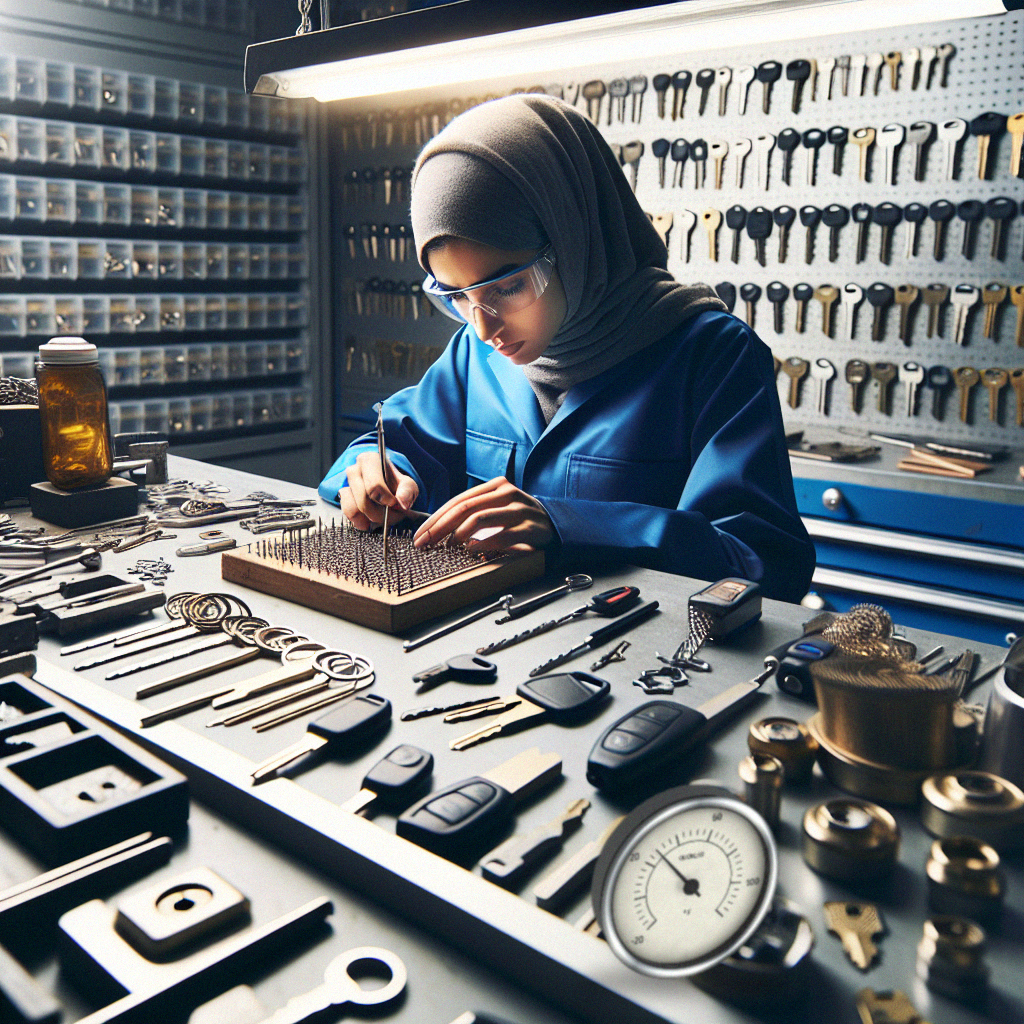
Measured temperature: 28 °F
